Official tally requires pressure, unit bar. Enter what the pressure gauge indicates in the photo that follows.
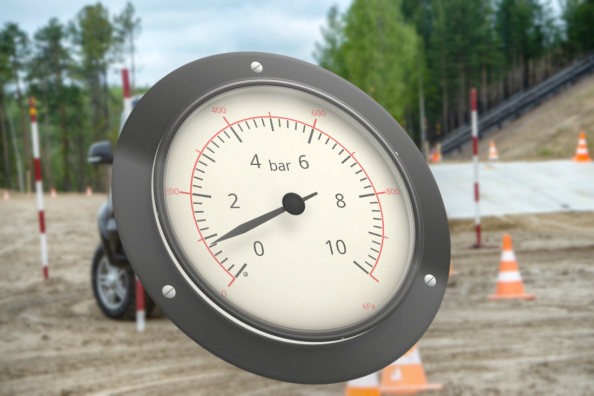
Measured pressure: 0.8 bar
